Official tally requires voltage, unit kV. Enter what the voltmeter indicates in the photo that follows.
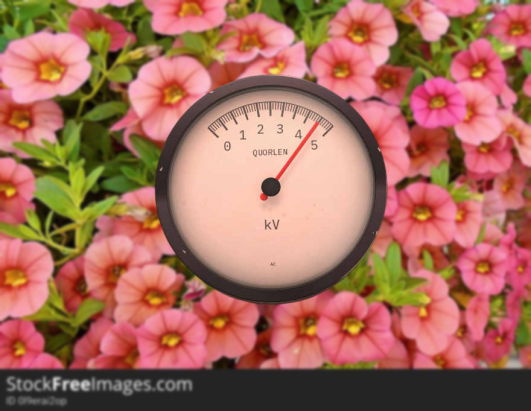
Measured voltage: 4.5 kV
